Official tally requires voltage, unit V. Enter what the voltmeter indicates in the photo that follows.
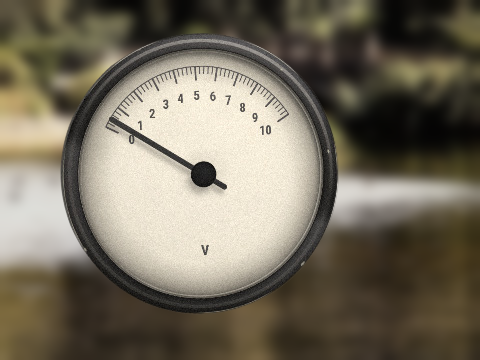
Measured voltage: 0.4 V
